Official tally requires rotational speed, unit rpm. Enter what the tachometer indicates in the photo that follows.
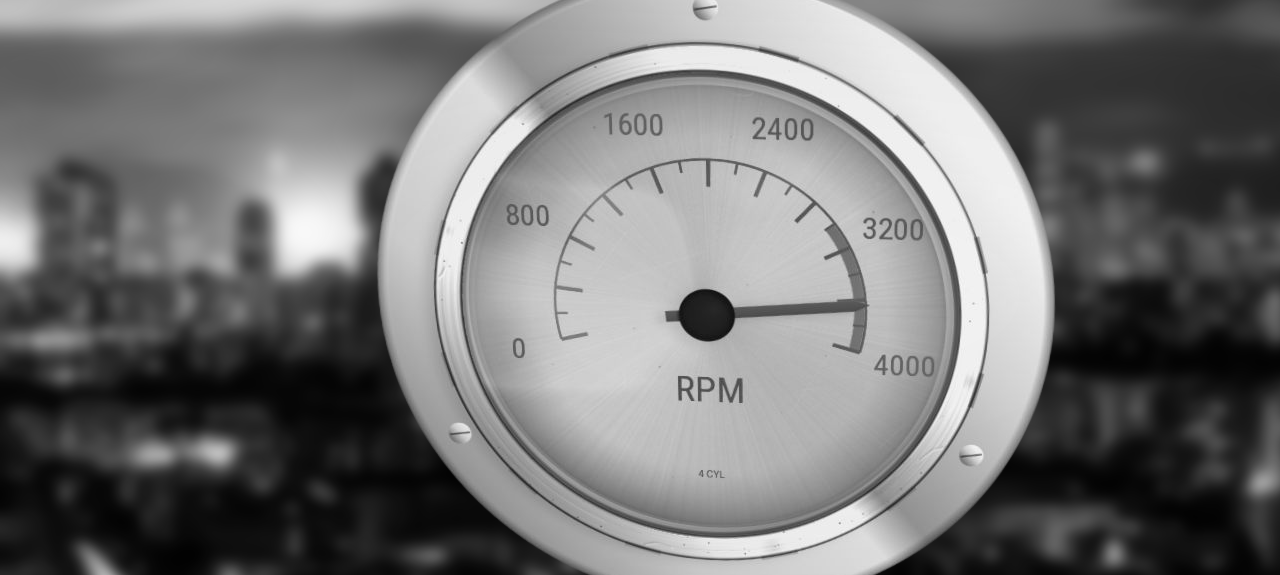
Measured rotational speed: 3600 rpm
